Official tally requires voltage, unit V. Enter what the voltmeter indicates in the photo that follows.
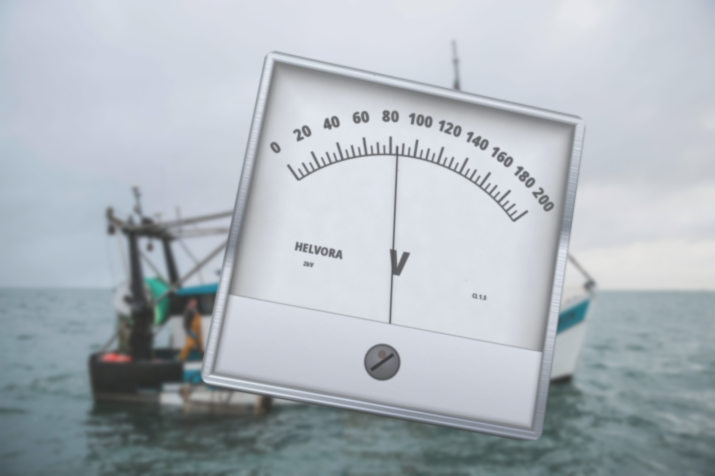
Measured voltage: 85 V
